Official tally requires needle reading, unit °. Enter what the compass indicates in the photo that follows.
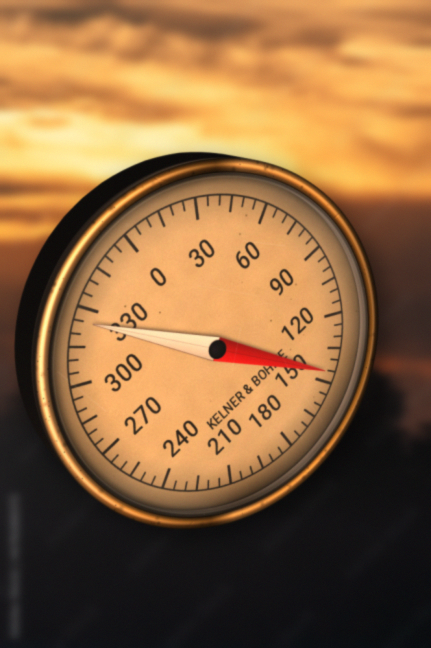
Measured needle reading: 145 °
